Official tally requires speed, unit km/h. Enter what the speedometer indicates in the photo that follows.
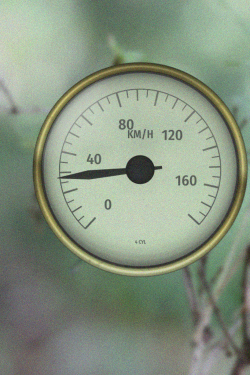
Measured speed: 27.5 km/h
